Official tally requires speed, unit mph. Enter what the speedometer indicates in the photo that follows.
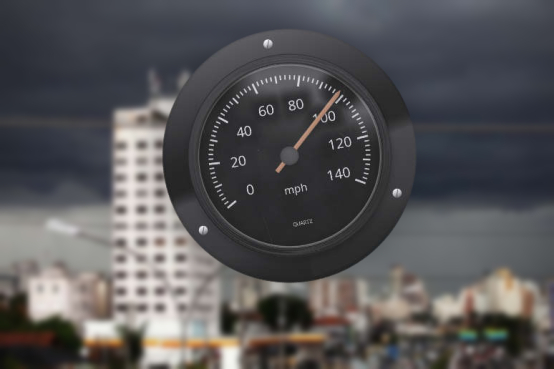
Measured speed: 98 mph
